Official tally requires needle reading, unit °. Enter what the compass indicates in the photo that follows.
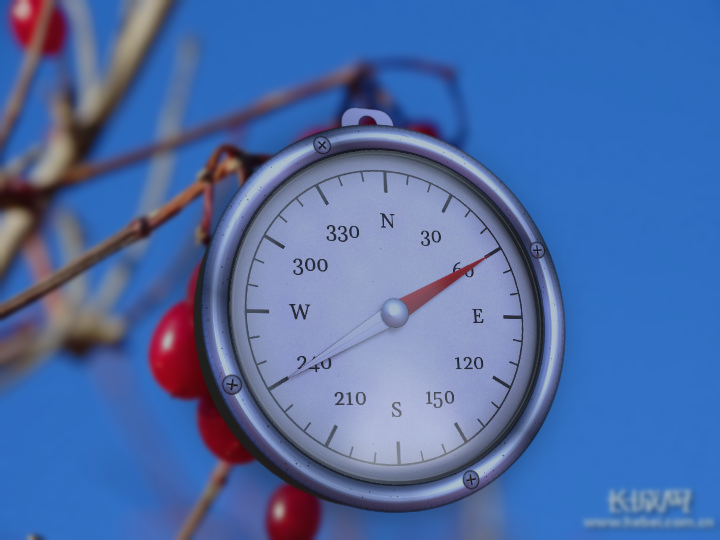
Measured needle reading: 60 °
